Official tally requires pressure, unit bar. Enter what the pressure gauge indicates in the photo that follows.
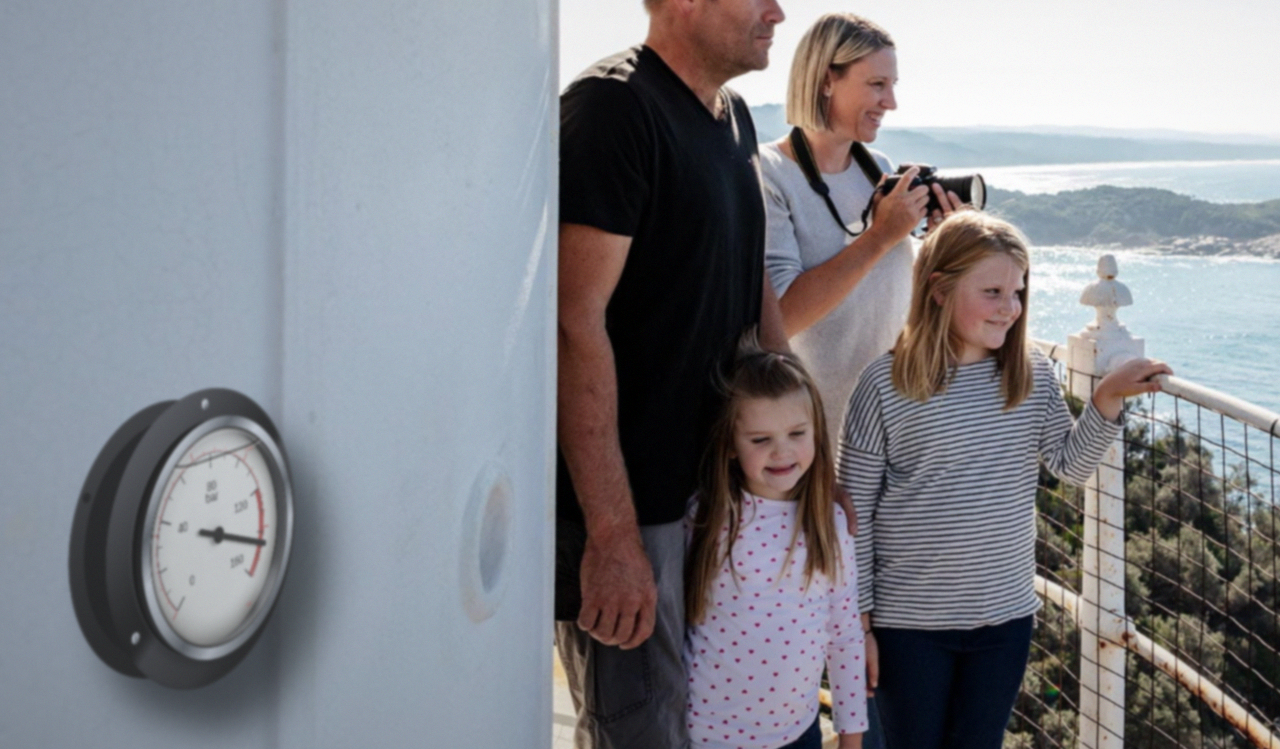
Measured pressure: 145 bar
